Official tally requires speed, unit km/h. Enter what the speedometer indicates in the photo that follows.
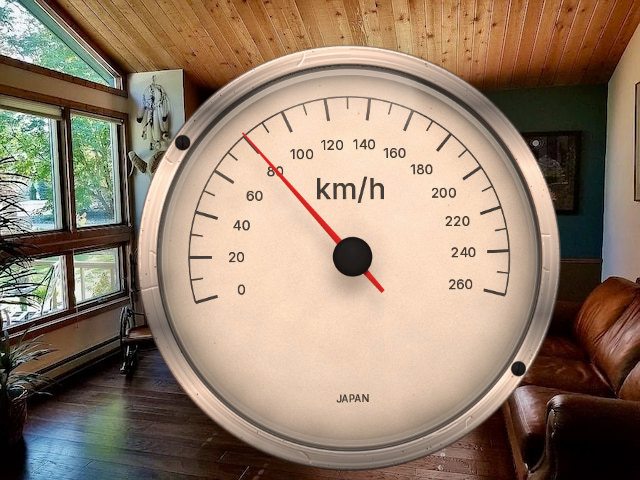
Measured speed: 80 km/h
